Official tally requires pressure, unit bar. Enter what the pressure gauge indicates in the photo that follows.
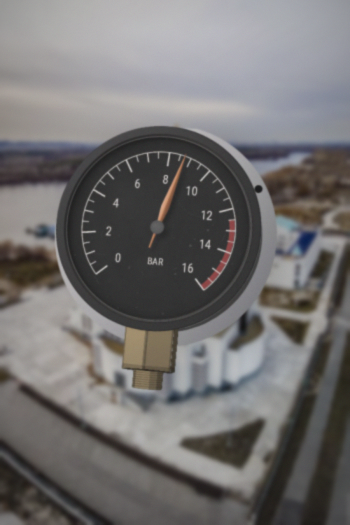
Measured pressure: 8.75 bar
